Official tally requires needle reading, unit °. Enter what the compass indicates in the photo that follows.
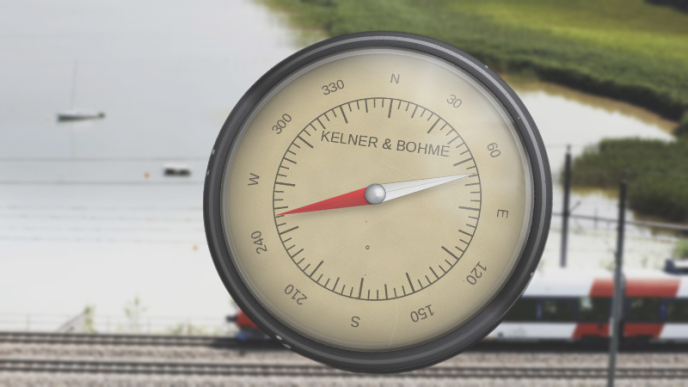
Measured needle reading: 250 °
